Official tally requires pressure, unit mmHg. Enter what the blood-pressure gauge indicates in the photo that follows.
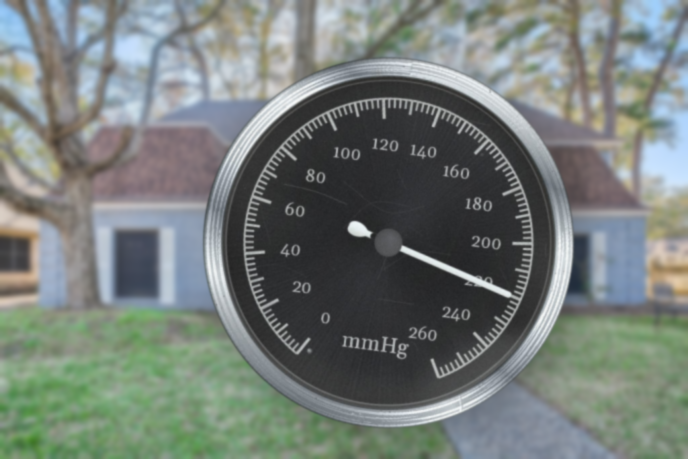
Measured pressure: 220 mmHg
